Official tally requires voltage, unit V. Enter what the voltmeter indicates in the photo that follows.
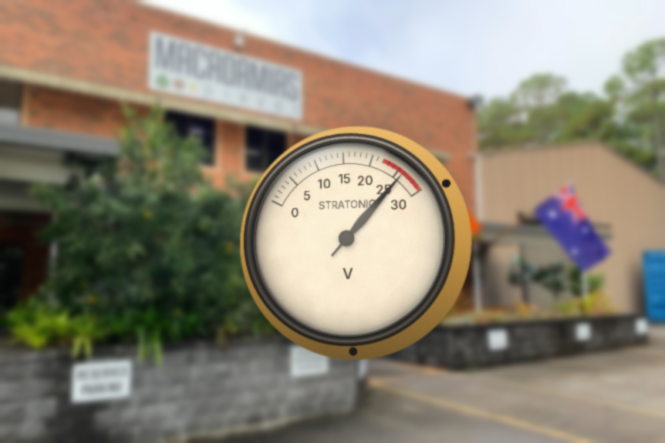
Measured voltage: 26 V
